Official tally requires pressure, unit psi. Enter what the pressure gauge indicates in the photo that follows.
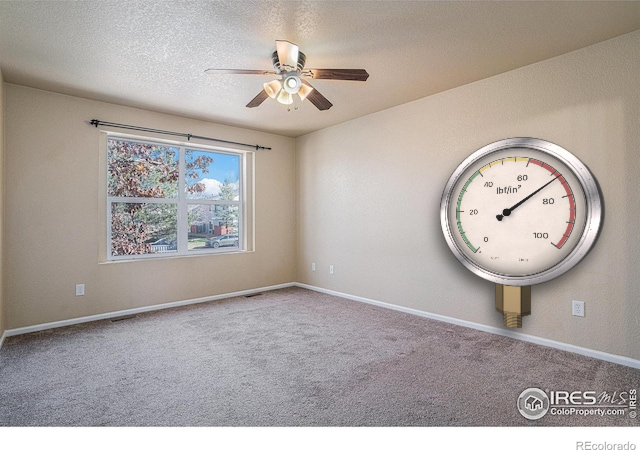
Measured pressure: 72.5 psi
